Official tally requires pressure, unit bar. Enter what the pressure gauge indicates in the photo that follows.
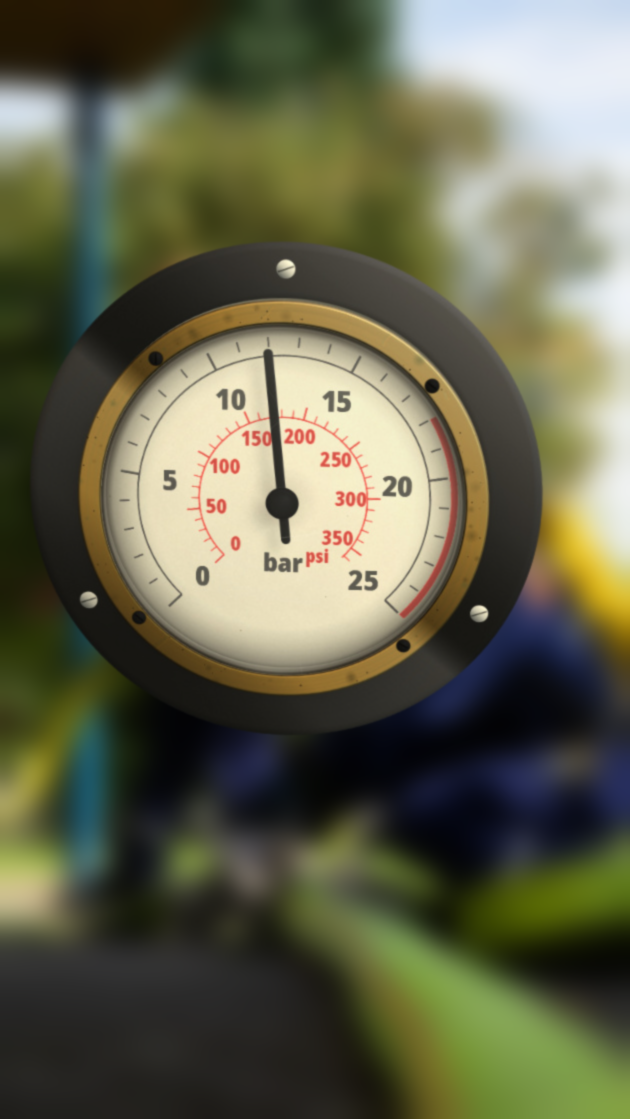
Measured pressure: 12 bar
